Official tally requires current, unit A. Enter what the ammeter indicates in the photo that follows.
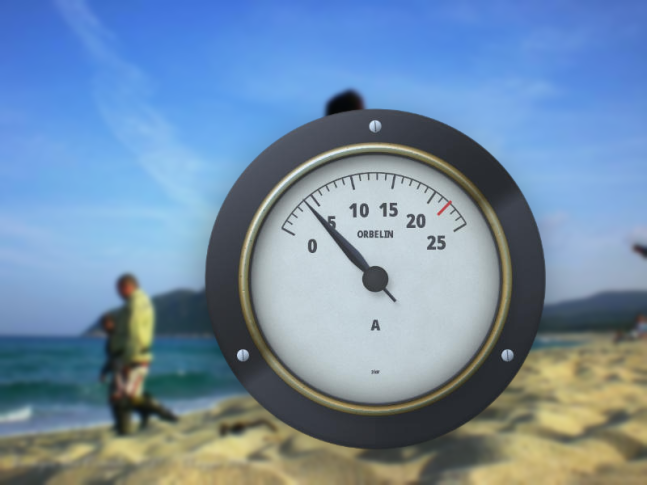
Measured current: 4 A
